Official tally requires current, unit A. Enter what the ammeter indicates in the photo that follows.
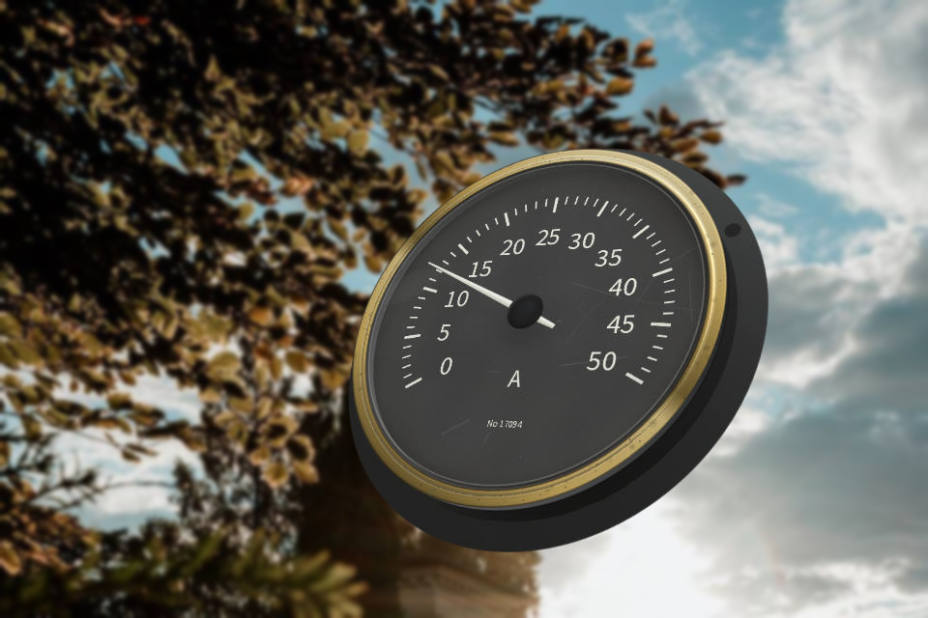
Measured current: 12 A
